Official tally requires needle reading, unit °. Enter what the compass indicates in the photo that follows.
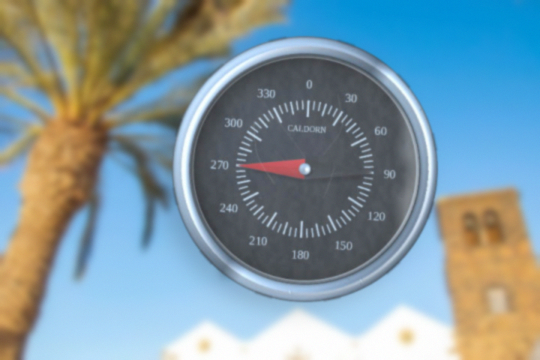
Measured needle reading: 270 °
